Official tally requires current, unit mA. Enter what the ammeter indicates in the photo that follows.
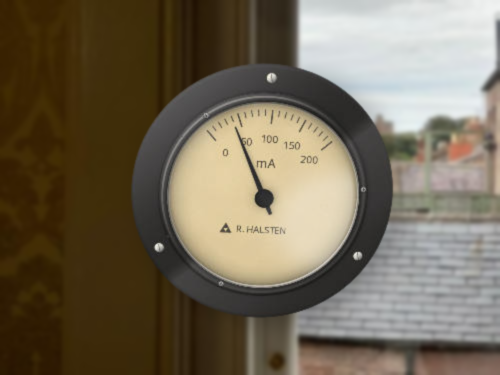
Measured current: 40 mA
